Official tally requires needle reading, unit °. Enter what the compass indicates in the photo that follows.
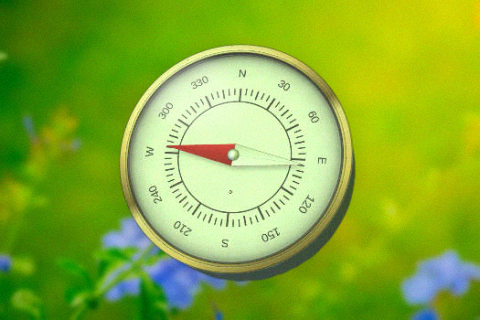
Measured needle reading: 275 °
